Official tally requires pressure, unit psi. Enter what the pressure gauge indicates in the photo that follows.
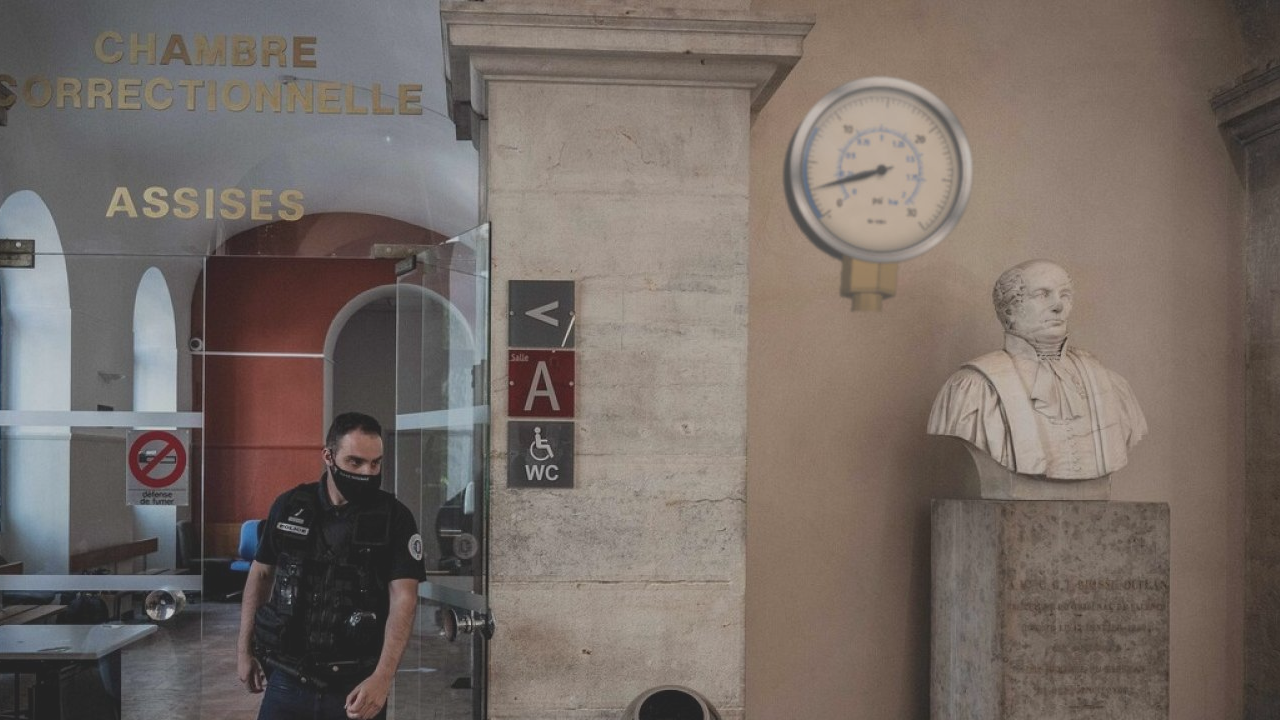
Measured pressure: 2.5 psi
